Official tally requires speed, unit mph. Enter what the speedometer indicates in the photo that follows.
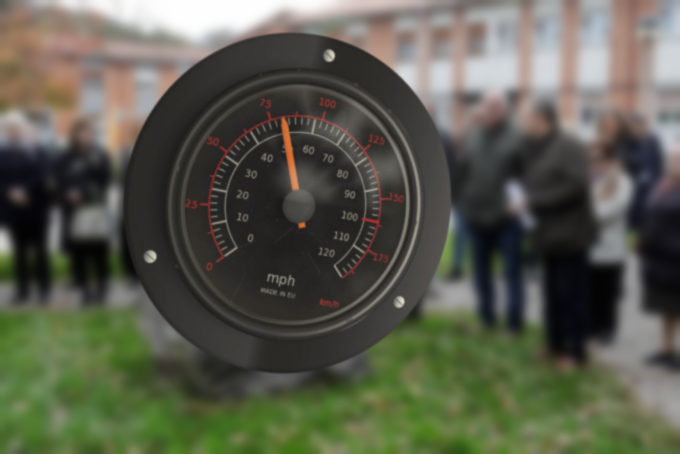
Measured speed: 50 mph
